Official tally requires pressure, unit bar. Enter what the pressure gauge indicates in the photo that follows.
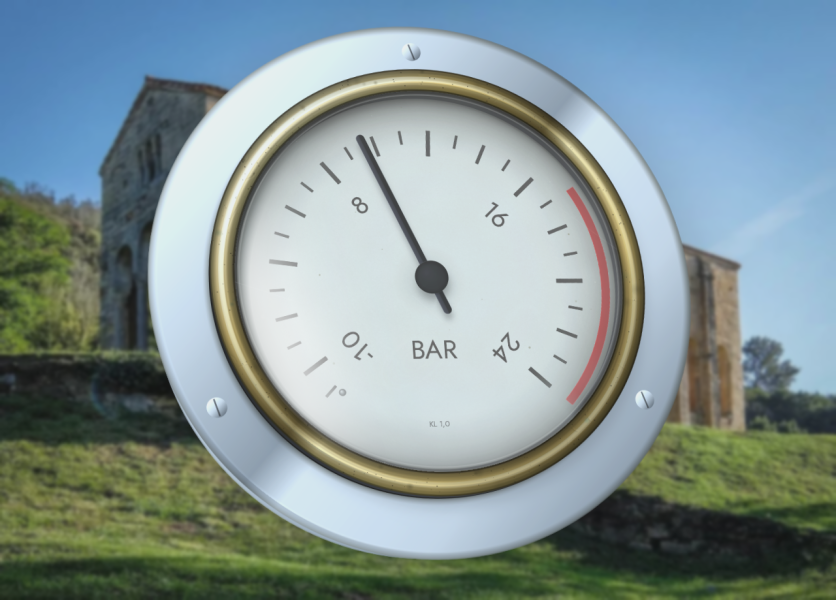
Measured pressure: 9.5 bar
